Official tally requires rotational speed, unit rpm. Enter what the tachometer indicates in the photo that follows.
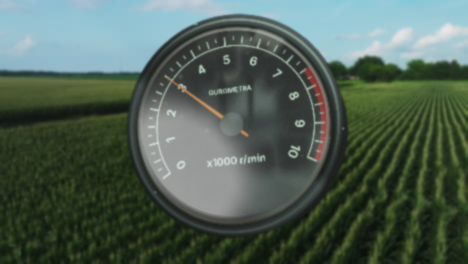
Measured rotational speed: 3000 rpm
